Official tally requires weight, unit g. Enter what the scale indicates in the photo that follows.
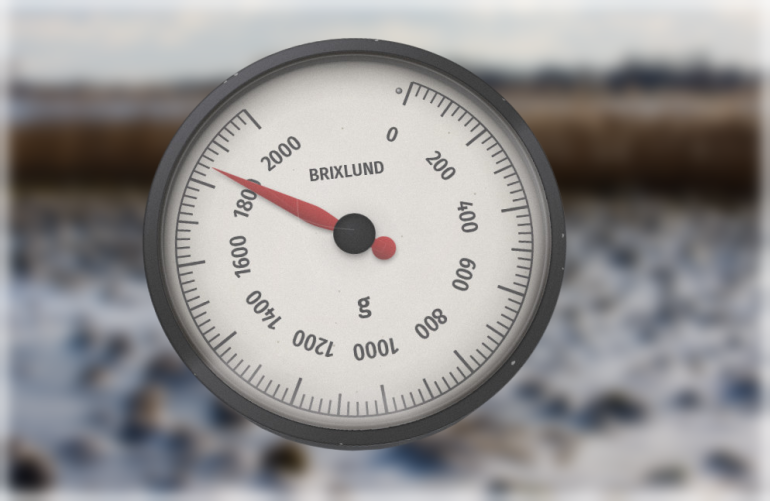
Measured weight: 1840 g
